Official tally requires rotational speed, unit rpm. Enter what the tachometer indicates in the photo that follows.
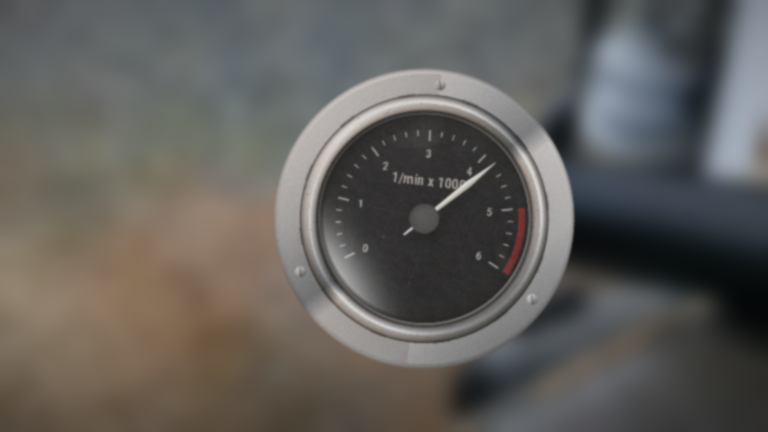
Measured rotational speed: 4200 rpm
